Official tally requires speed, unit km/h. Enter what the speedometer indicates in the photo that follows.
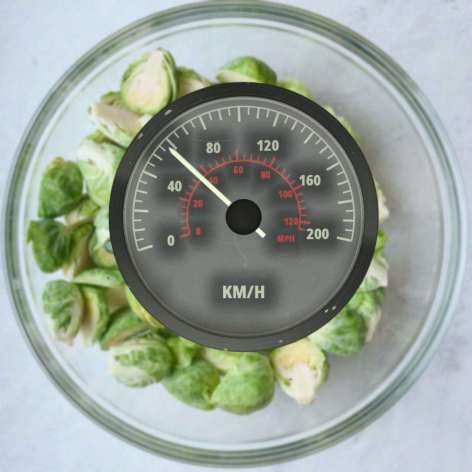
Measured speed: 57.5 km/h
